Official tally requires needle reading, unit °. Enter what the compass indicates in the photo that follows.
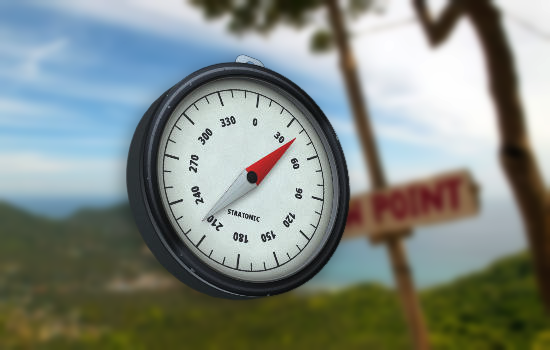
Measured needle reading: 40 °
